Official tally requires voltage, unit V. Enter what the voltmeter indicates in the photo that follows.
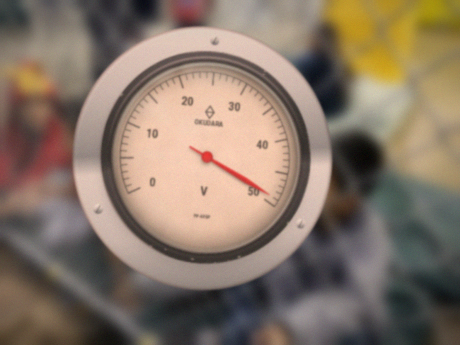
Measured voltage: 49 V
